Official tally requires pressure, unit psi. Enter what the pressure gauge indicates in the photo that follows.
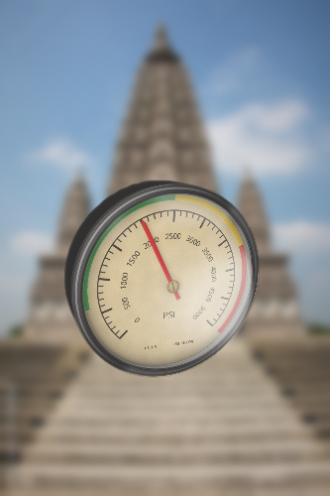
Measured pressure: 2000 psi
